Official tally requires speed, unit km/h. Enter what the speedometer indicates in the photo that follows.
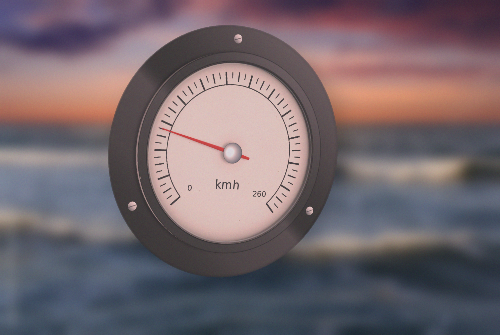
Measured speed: 55 km/h
